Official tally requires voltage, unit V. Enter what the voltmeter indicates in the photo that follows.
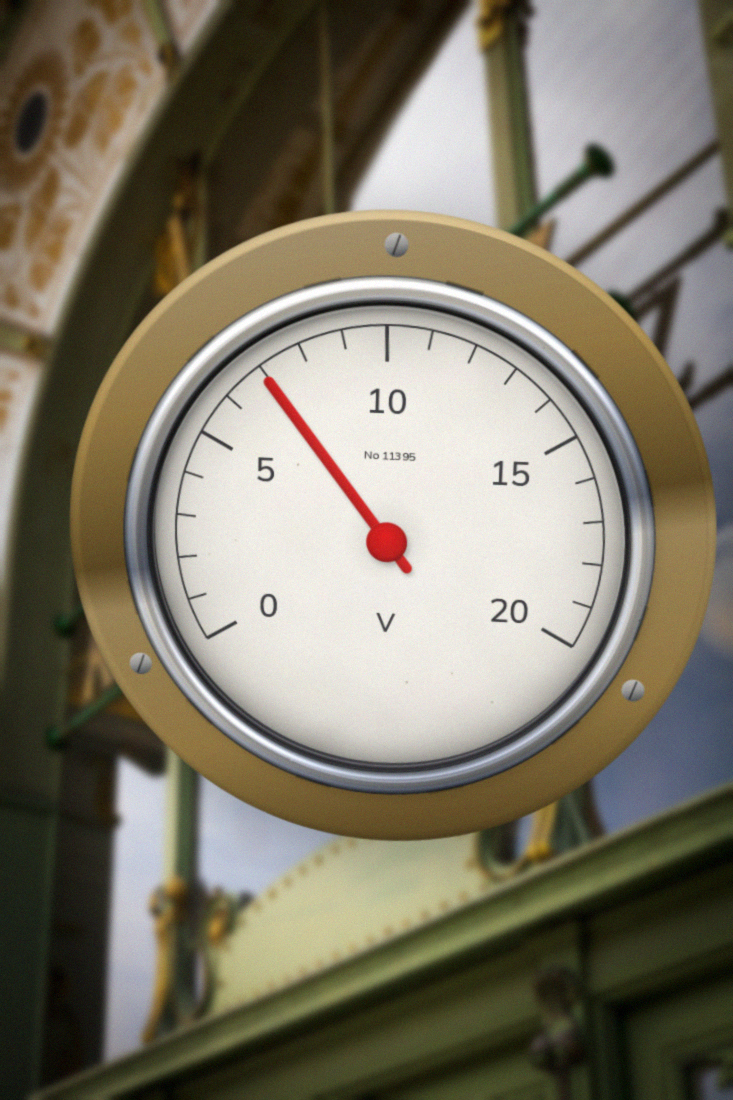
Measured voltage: 7 V
